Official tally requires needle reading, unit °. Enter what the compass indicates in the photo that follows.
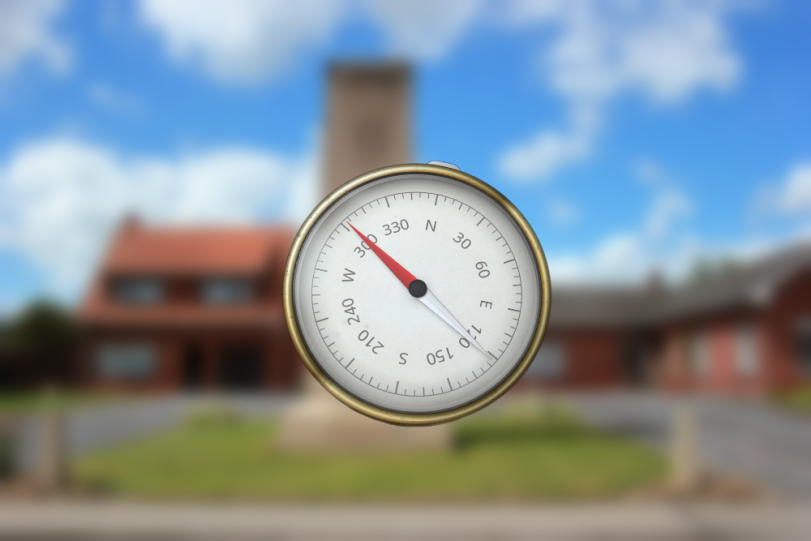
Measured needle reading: 302.5 °
